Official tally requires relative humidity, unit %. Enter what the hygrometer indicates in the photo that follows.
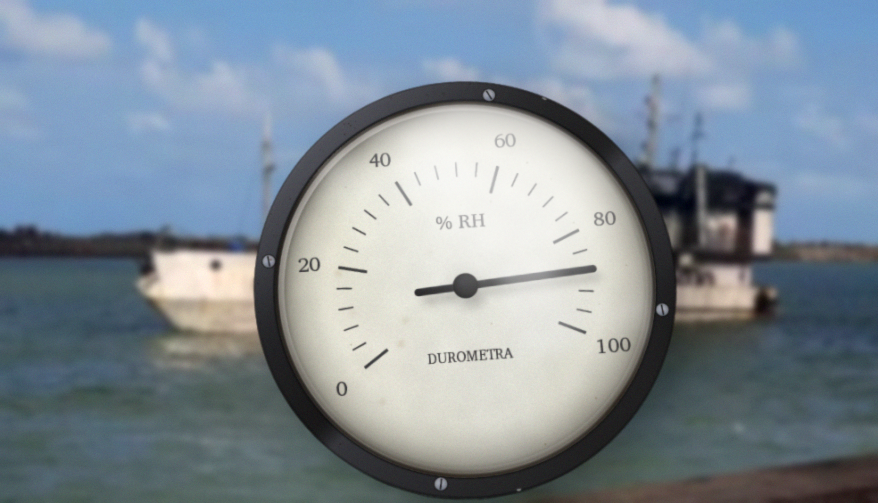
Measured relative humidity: 88 %
